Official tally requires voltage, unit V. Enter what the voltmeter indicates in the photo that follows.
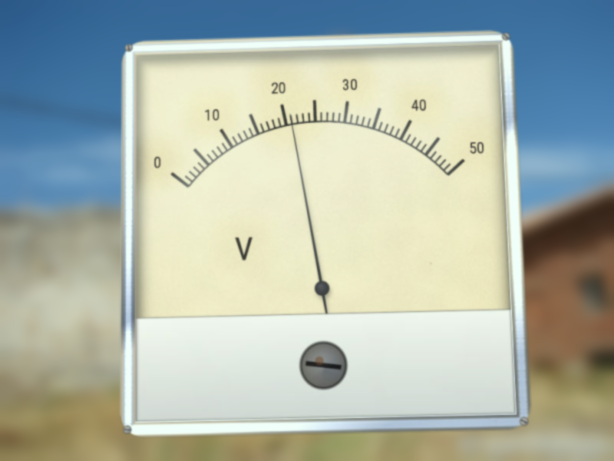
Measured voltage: 21 V
